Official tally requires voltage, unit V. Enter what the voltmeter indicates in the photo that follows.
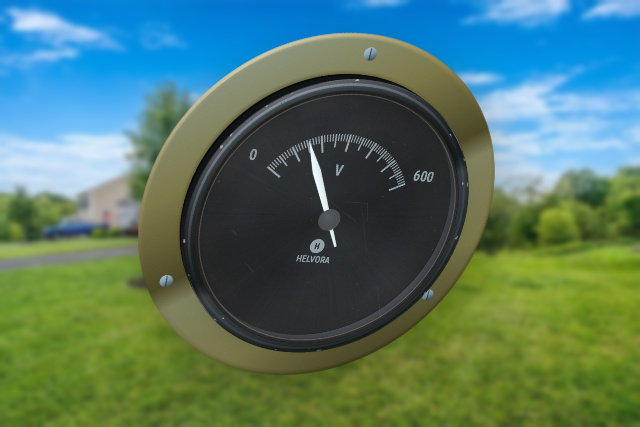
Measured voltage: 150 V
